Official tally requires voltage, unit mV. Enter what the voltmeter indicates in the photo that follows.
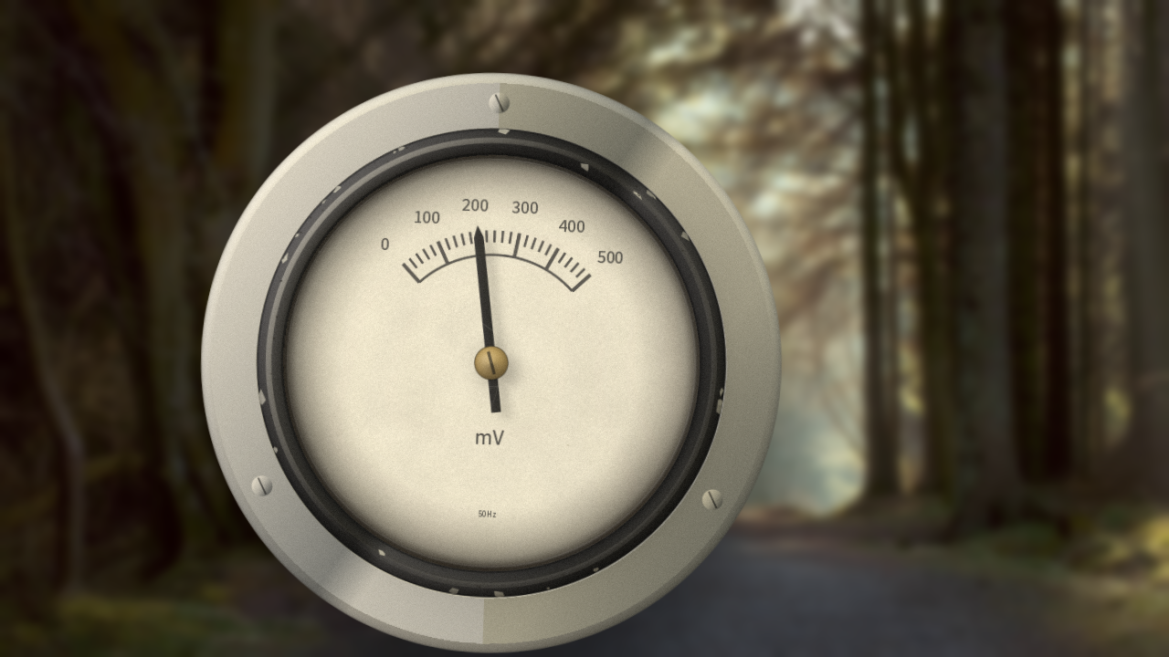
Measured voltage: 200 mV
